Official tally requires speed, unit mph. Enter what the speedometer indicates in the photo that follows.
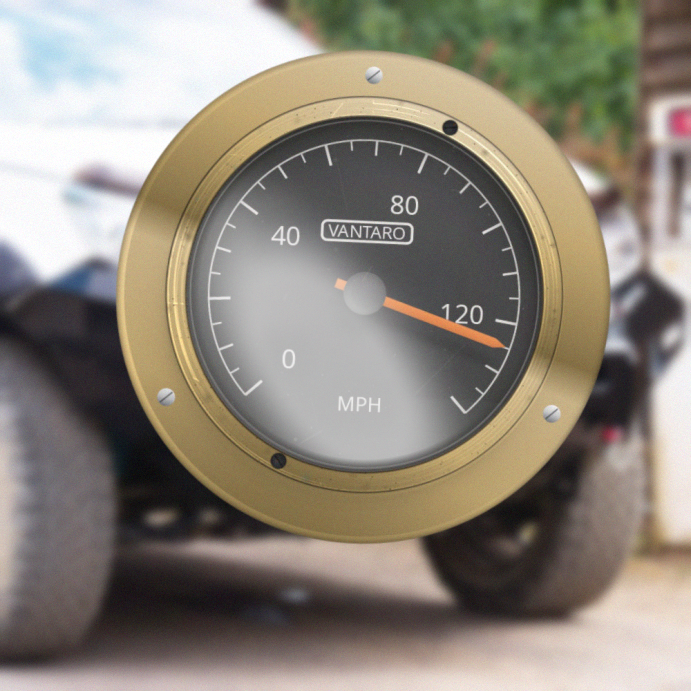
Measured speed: 125 mph
